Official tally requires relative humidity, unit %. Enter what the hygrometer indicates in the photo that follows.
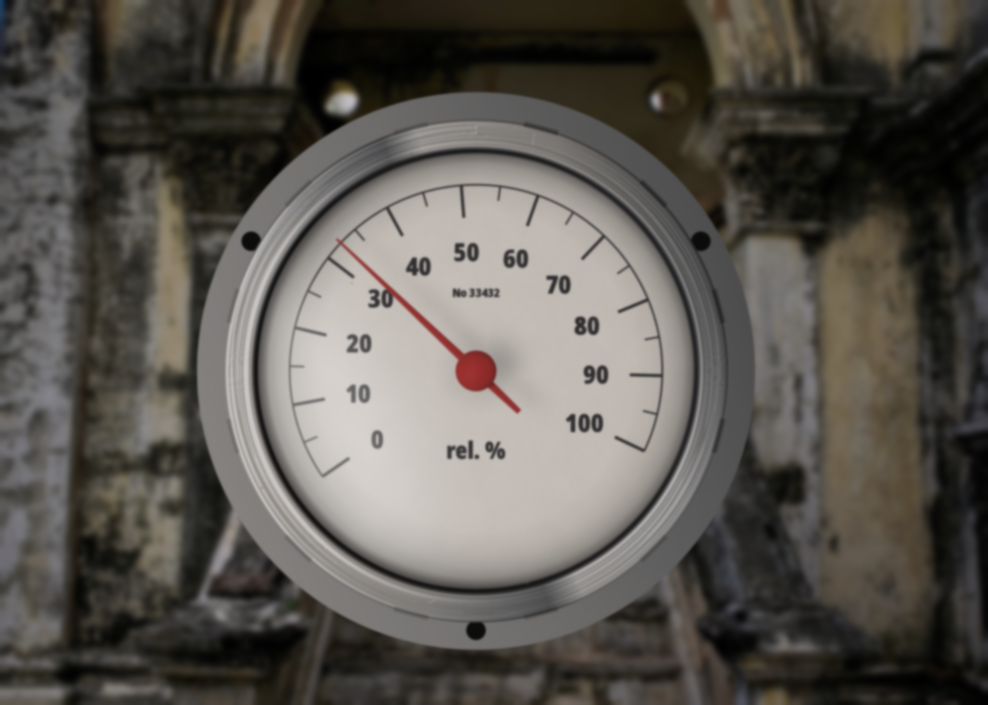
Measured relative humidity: 32.5 %
